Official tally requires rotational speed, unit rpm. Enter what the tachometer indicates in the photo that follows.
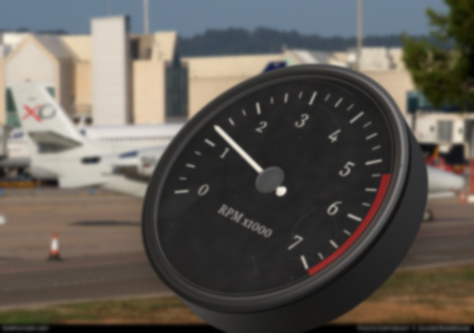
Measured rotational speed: 1250 rpm
